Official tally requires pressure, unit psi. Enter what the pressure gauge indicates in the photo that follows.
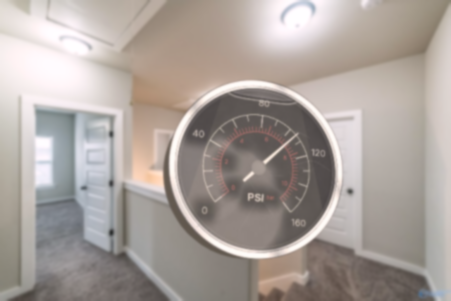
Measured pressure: 105 psi
